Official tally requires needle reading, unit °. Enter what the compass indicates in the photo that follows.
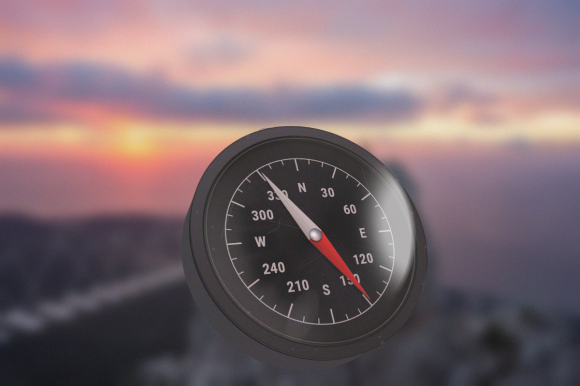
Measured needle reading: 150 °
